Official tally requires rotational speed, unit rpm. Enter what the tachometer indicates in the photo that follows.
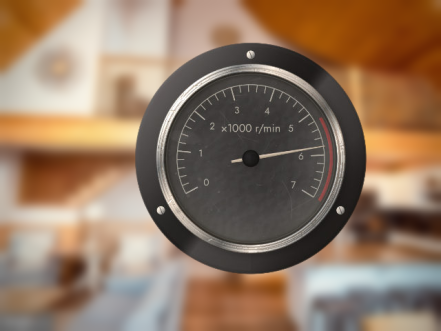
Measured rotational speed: 5800 rpm
